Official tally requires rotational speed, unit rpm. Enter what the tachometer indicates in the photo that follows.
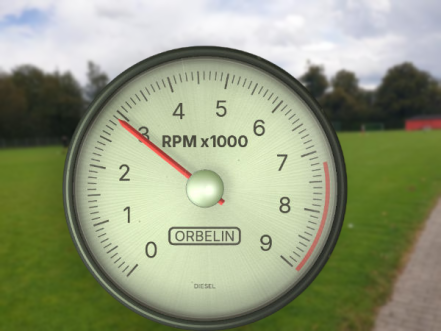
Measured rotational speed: 2900 rpm
